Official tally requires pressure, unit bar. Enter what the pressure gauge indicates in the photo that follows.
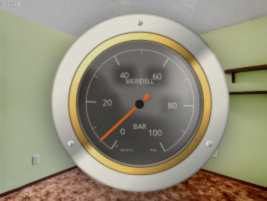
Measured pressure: 5 bar
